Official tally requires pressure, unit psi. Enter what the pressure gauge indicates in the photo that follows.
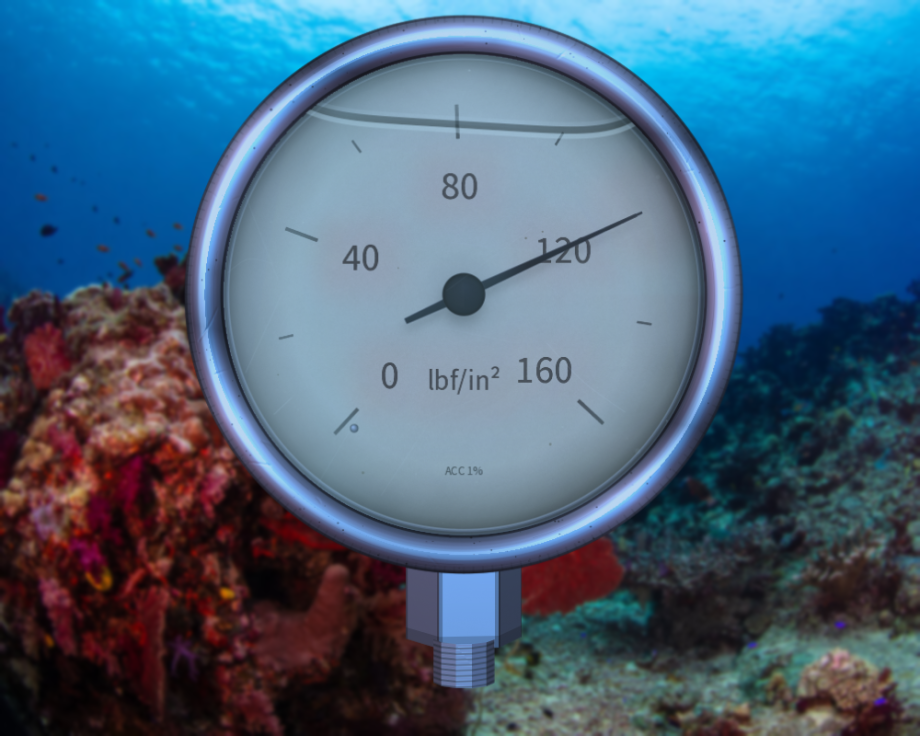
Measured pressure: 120 psi
